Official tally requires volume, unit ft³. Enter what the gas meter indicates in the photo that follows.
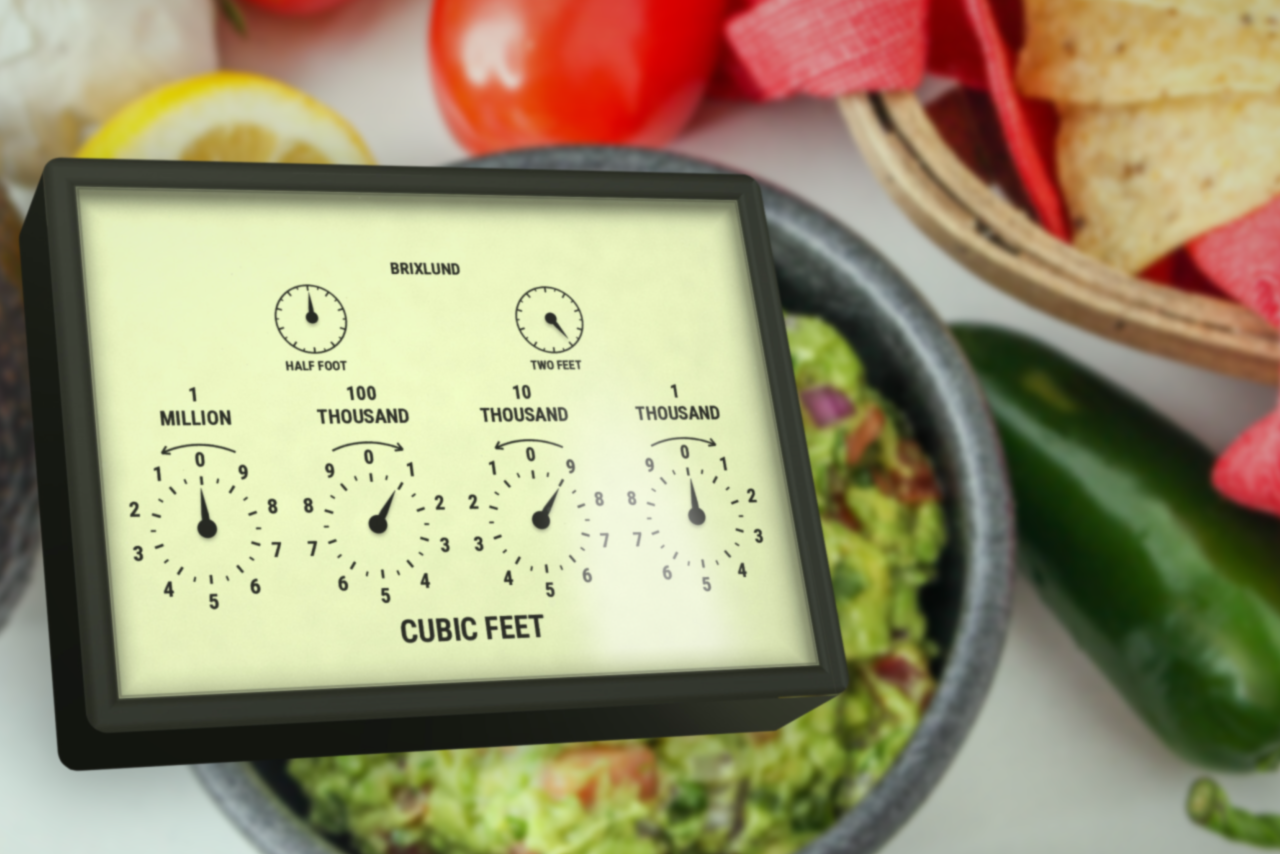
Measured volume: 9000 ft³
